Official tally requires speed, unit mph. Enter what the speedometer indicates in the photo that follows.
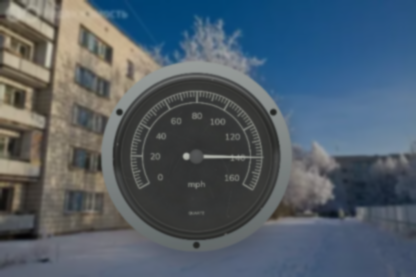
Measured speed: 140 mph
